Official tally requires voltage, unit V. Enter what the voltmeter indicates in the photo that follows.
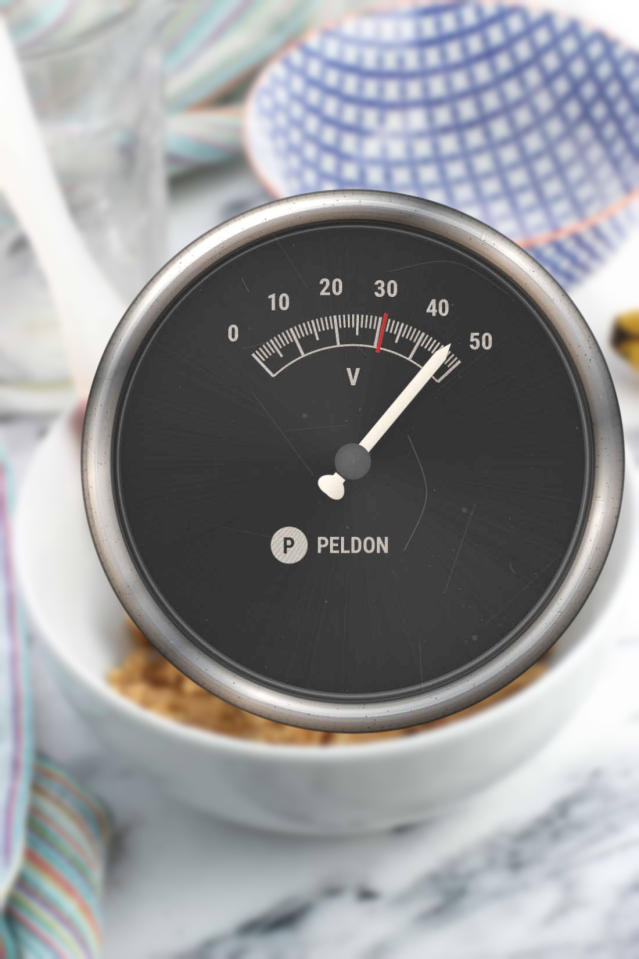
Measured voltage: 46 V
